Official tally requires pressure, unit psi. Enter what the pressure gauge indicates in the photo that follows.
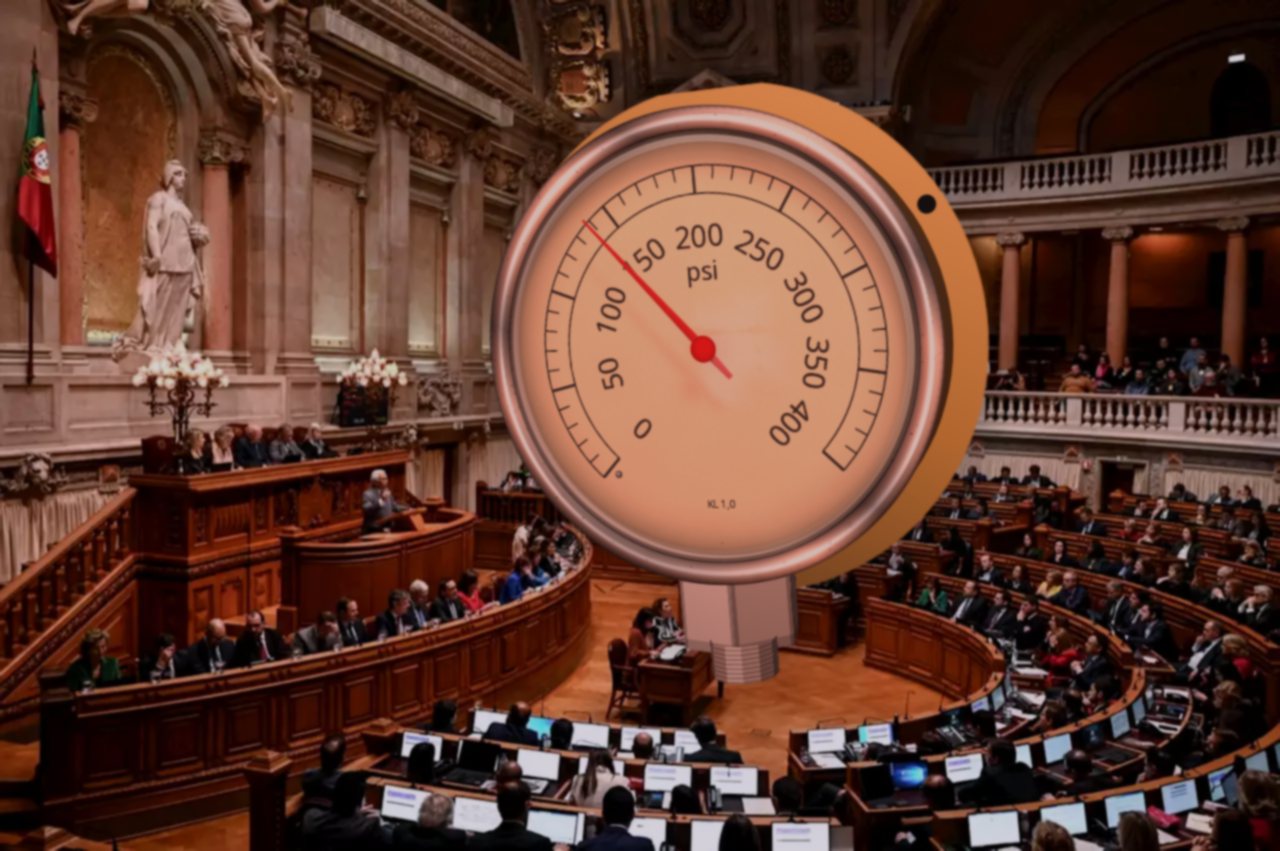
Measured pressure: 140 psi
